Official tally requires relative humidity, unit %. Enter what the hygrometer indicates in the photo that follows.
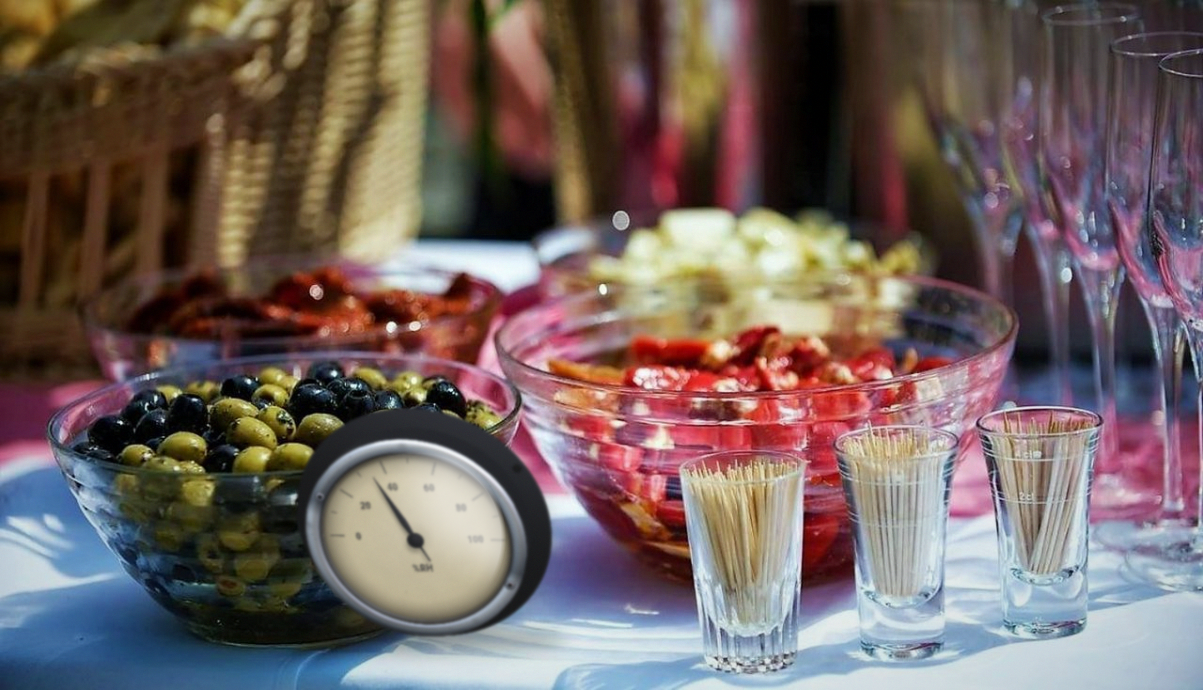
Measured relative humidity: 35 %
